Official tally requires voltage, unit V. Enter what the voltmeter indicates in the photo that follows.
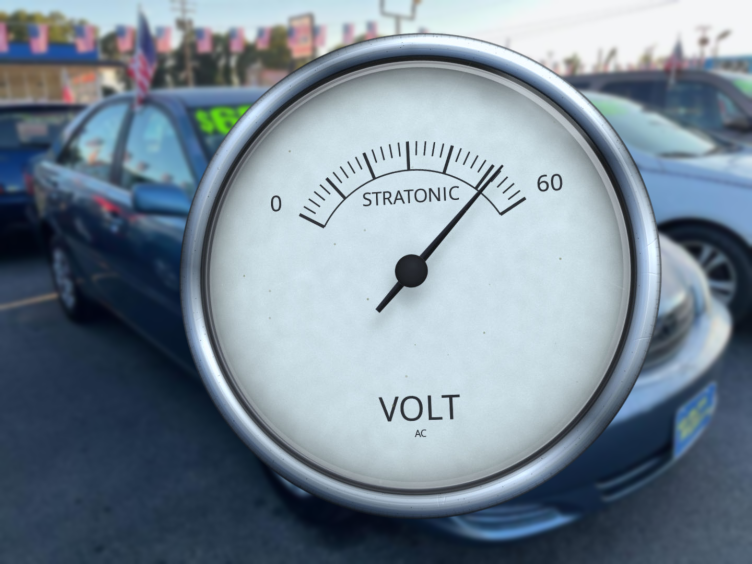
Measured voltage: 52 V
